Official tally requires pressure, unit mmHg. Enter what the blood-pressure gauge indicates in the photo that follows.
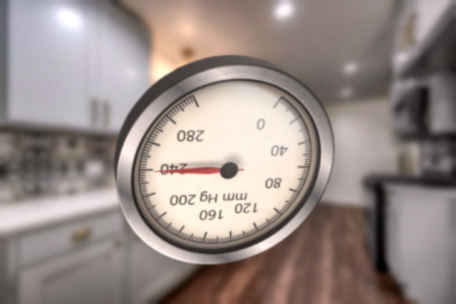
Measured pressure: 240 mmHg
